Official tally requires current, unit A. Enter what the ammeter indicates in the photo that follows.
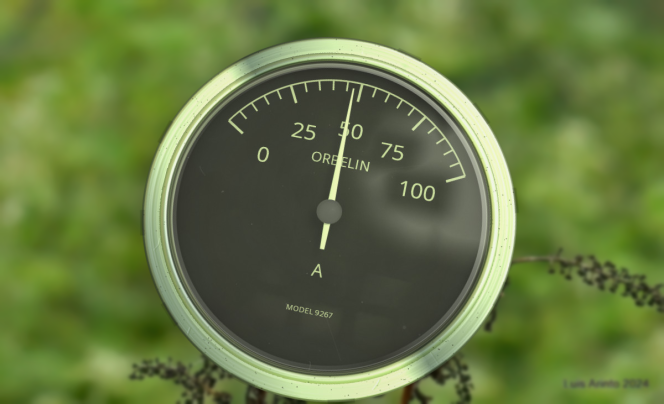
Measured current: 47.5 A
